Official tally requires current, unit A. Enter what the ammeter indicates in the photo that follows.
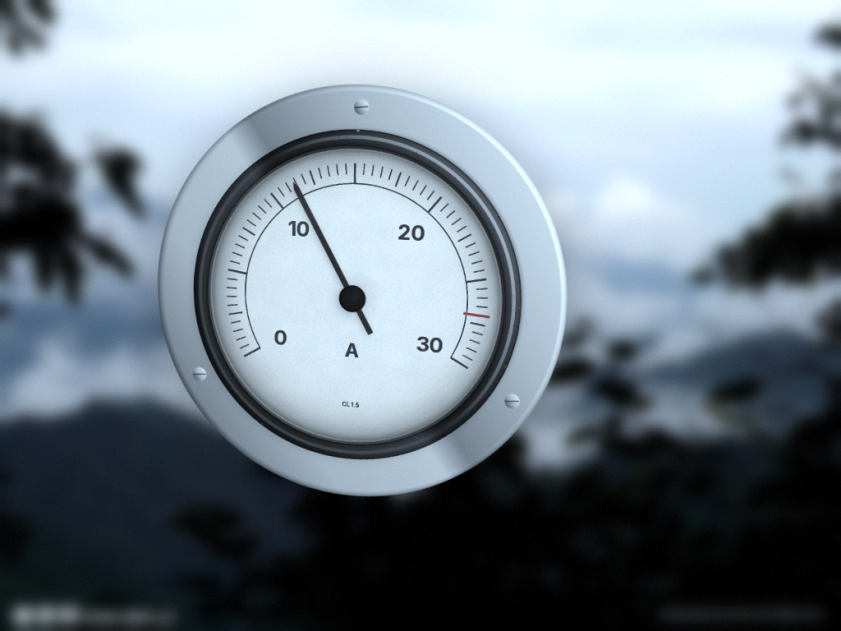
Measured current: 11.5 A
